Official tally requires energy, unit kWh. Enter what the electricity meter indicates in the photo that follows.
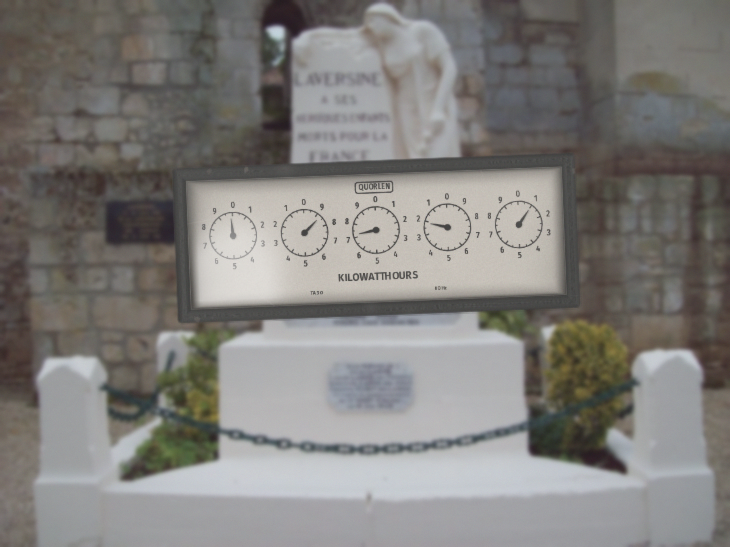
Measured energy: 98721 kWh
